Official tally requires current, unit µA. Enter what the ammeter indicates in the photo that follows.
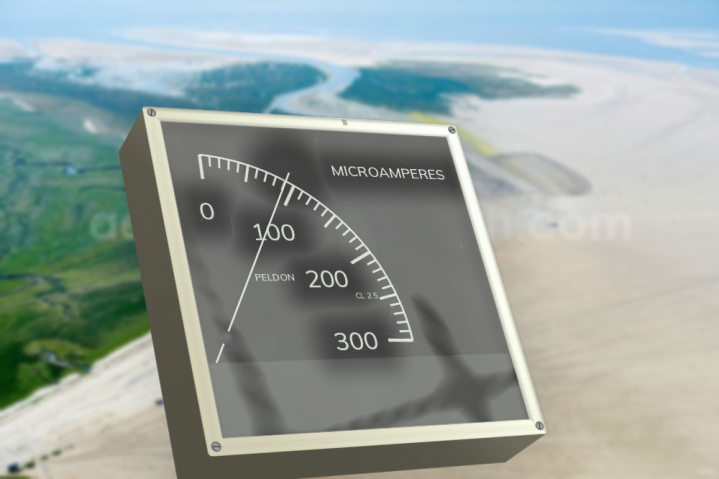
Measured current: 90 µA
